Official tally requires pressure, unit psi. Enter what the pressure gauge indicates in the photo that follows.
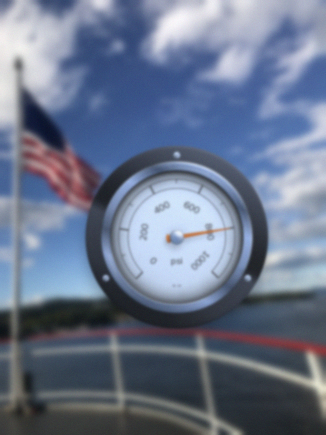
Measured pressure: 800 psi
